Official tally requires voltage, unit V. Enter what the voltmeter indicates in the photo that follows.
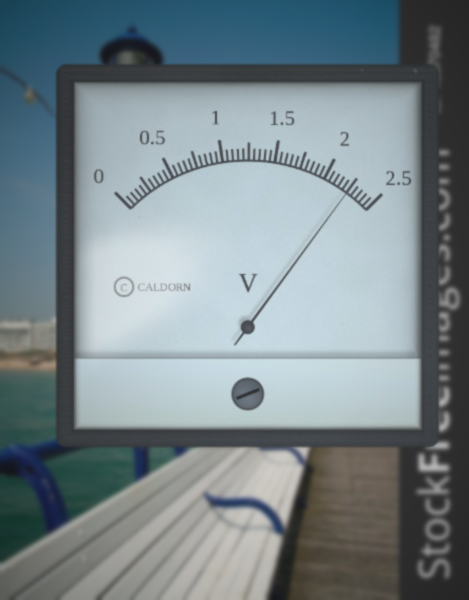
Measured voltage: 2.25 V
